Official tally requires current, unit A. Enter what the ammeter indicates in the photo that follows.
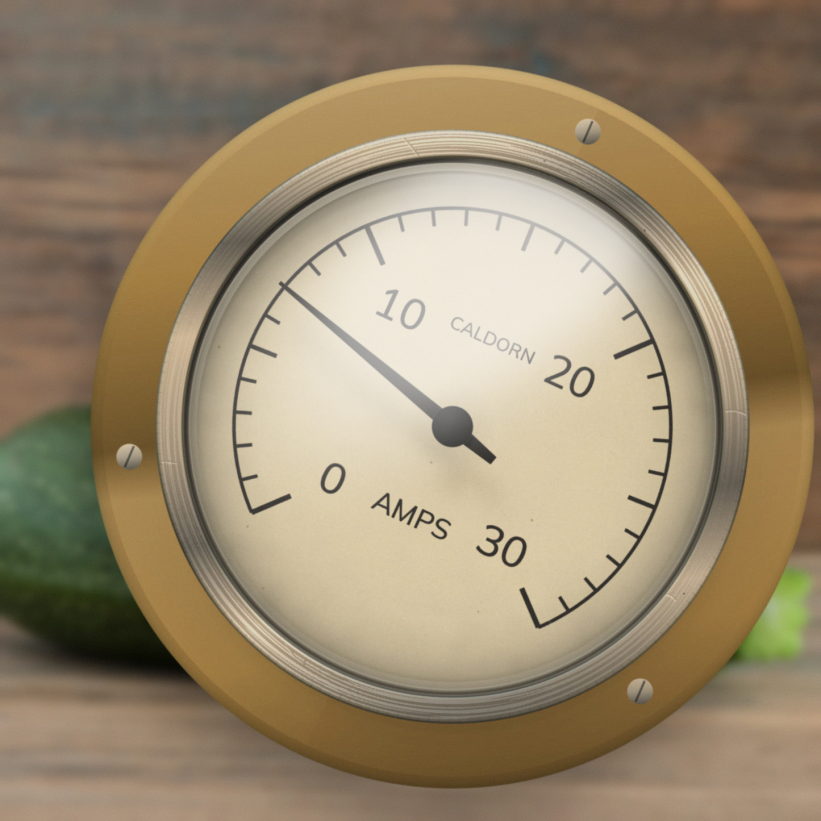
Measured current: 7 A
